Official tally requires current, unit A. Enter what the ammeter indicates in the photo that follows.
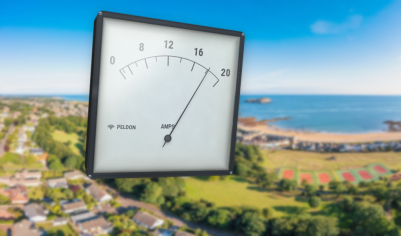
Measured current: 18 A
